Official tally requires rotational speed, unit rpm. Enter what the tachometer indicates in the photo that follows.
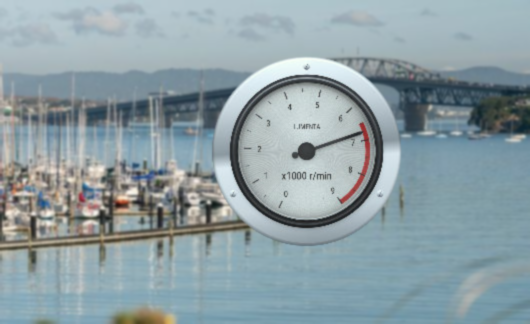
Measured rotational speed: 6750 rpm
